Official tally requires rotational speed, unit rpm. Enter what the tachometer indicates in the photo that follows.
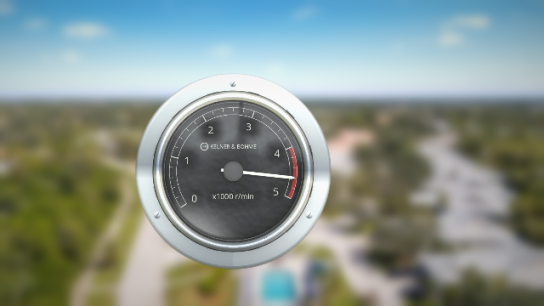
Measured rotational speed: 4600 rpm
